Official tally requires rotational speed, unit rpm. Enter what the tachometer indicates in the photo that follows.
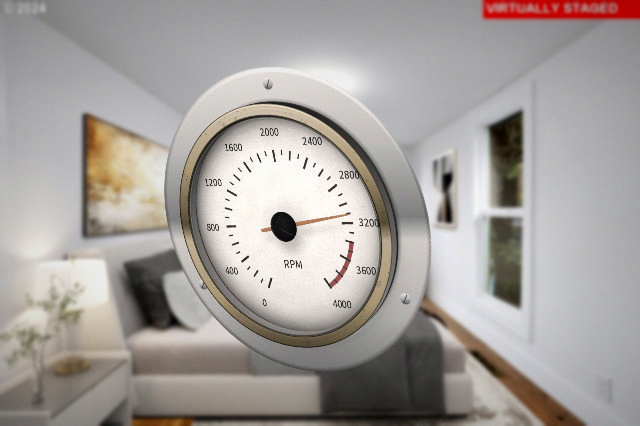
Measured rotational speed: 3100 rpm
